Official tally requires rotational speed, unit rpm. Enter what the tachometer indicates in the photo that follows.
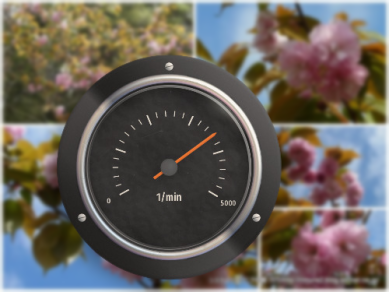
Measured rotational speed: 3600 rpm
